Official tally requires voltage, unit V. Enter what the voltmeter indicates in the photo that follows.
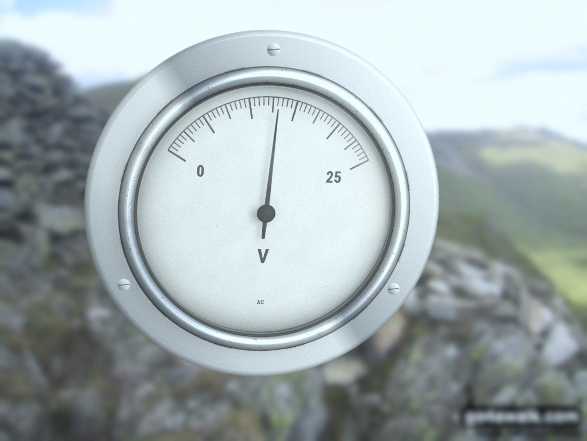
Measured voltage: 13 V
